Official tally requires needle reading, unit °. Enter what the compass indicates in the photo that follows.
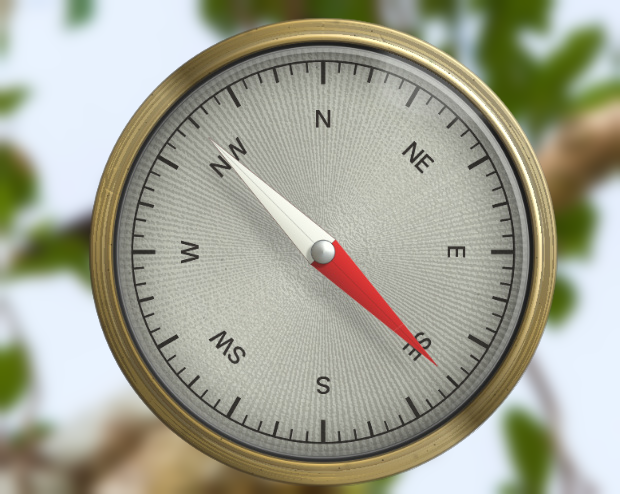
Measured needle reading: 135 °
